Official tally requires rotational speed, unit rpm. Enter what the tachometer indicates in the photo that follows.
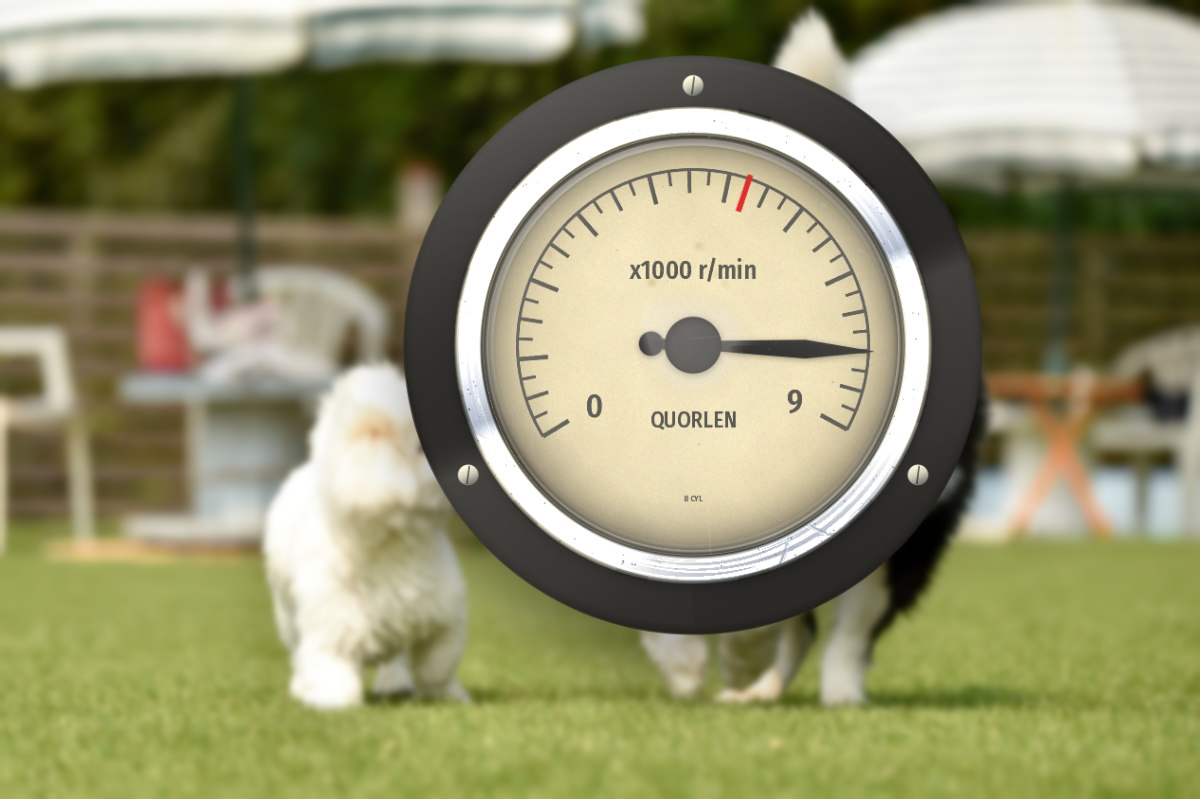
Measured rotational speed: 8000 rpm
